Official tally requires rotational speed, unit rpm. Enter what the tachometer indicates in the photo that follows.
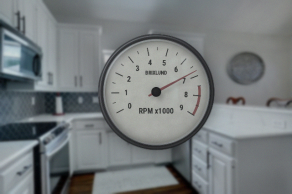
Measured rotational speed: 6750 rpm
